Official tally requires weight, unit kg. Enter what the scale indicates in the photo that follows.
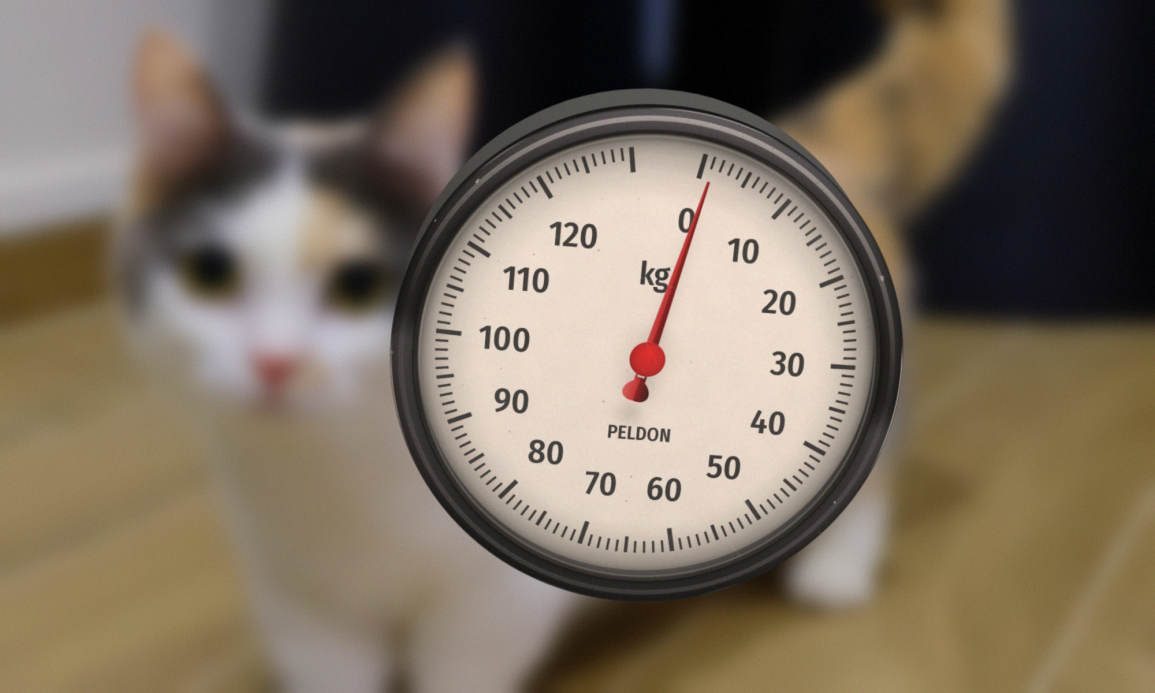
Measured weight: 1 kg
